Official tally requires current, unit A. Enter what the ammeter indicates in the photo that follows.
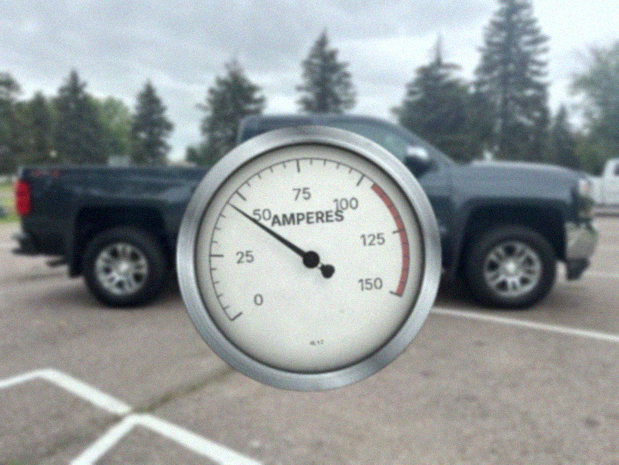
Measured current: 45 A
